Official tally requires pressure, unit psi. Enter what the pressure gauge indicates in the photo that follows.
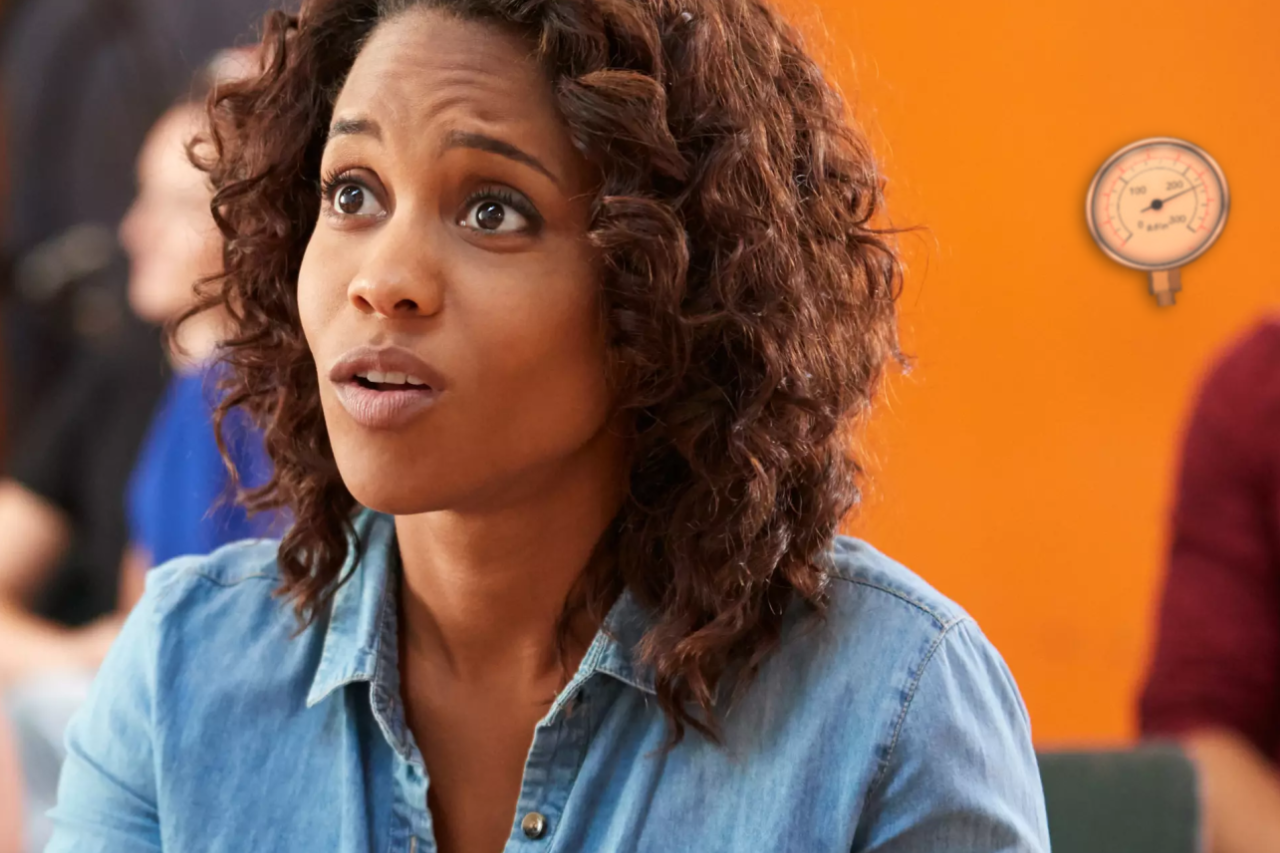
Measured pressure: 230 psi
